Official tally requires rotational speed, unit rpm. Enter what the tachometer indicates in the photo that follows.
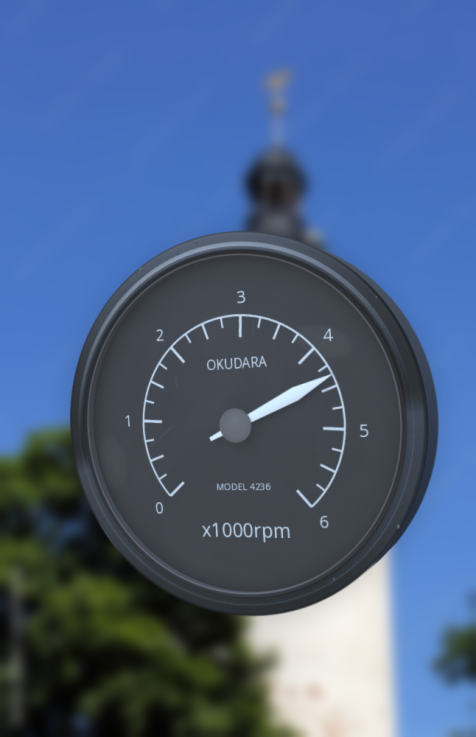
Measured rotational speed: 4375 rpm
